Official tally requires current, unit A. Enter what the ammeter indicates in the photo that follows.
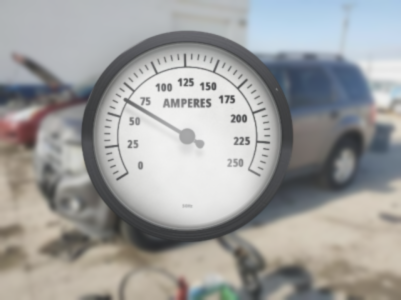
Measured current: 65 A
